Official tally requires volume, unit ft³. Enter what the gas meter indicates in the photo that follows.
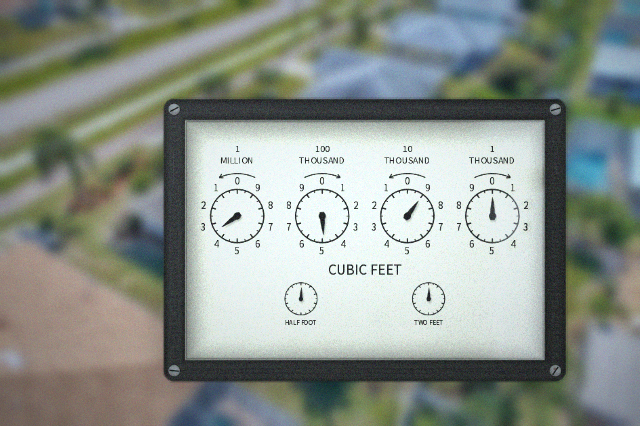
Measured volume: 349000 ft³
